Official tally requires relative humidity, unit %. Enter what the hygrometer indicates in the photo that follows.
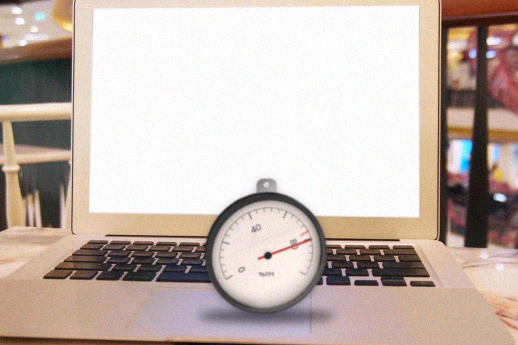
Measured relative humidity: 80 %
